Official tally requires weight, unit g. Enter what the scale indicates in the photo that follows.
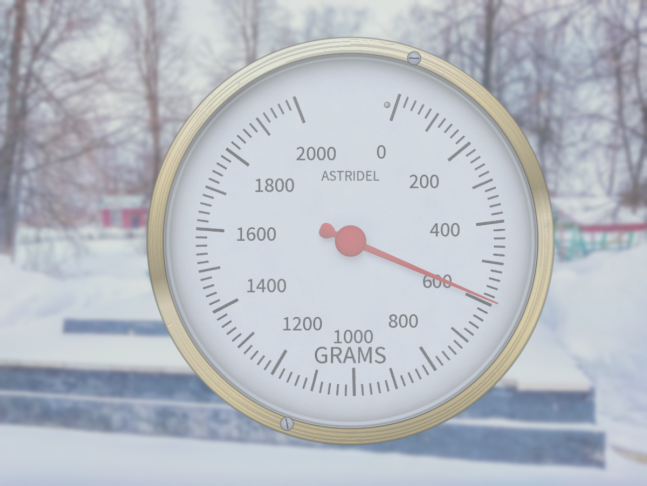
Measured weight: 590 g
